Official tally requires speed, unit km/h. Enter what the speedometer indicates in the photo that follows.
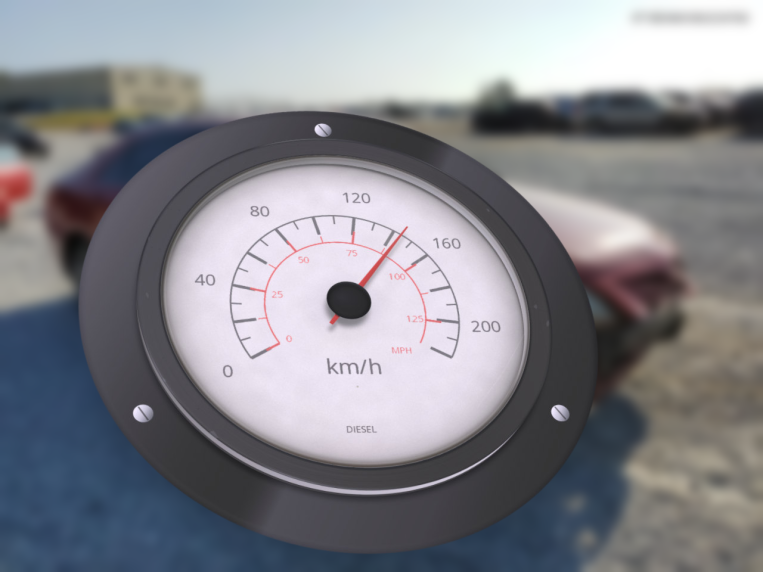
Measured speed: 145 km/h
